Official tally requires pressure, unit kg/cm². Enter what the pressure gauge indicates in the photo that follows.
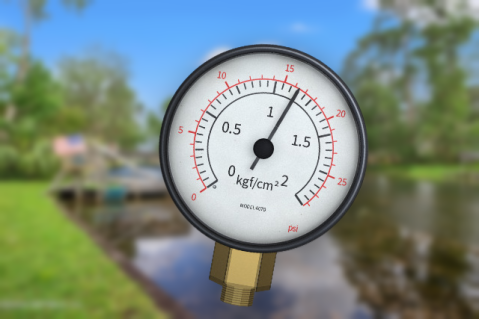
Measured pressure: 1.15 kg/cm²
